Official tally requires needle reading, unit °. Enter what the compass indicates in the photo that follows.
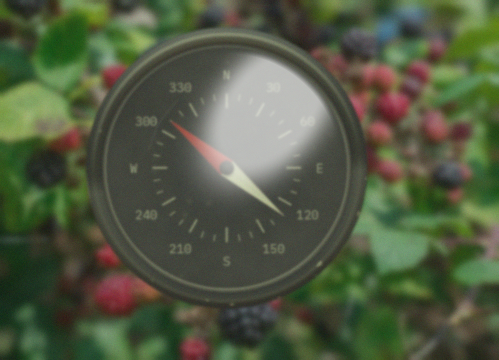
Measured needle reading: 310 °
